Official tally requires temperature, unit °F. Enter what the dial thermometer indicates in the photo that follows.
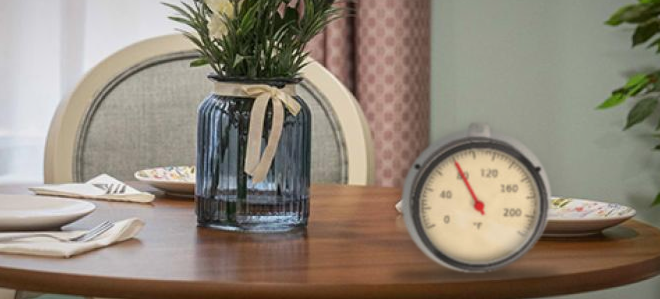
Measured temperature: 80 °F
